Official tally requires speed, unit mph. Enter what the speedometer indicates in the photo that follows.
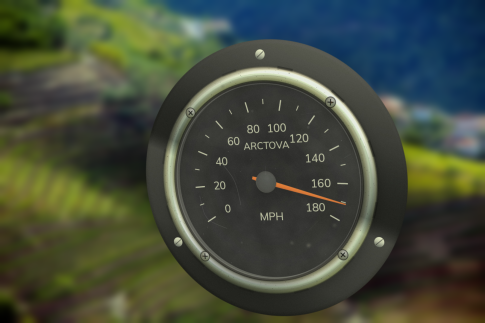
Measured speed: 170 mph
